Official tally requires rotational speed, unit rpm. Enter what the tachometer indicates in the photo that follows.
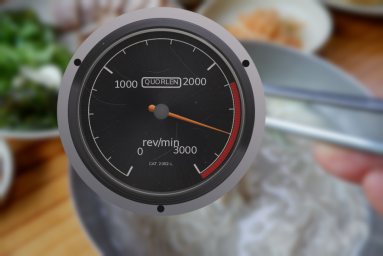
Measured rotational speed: 2600 rpm
